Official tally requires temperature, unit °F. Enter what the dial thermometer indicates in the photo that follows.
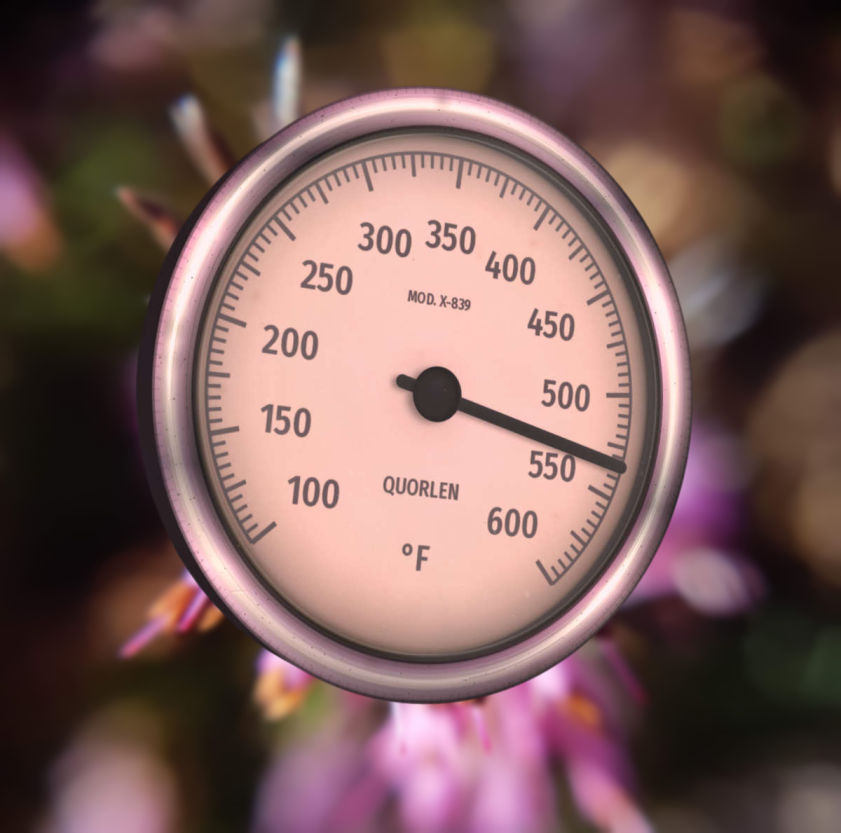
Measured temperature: 535 °F
